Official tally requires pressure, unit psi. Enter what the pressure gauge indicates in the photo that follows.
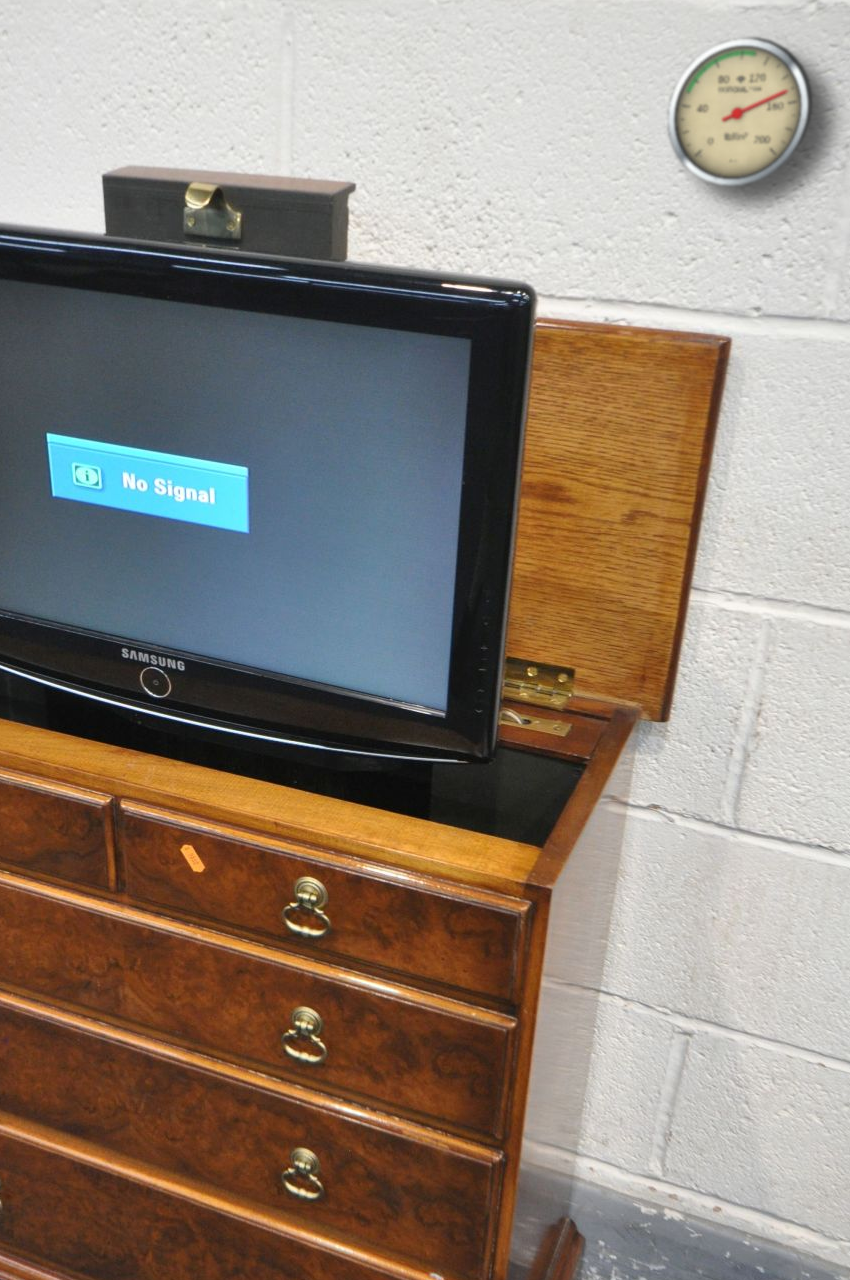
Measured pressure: 150 psi
